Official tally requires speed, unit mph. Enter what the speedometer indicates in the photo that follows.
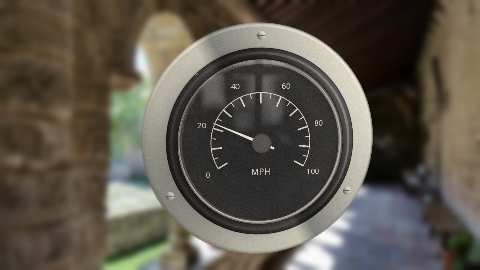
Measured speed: 22.5 mph
